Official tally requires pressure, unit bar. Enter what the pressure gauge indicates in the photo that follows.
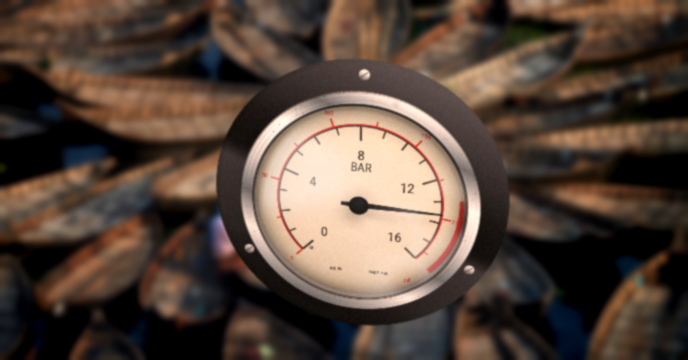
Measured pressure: 13.5 bar
